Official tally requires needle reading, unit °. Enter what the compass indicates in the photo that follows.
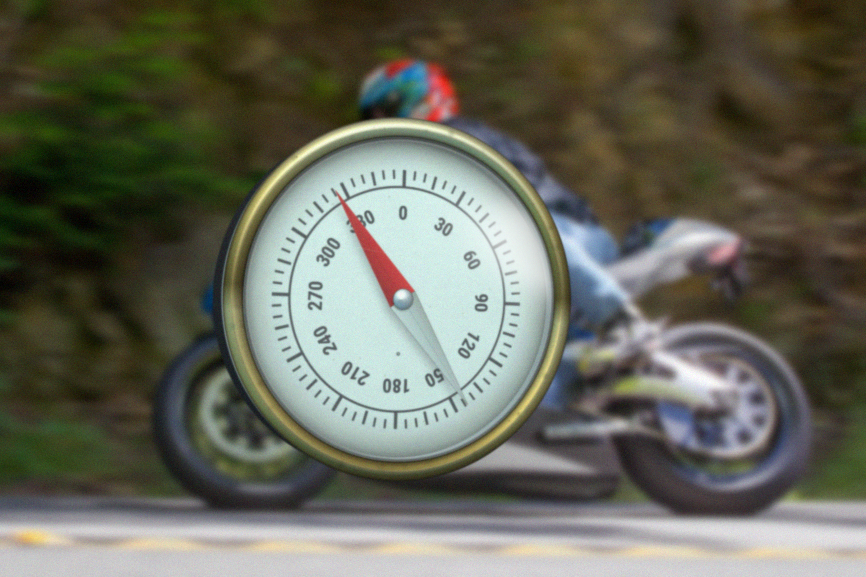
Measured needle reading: 325 °
